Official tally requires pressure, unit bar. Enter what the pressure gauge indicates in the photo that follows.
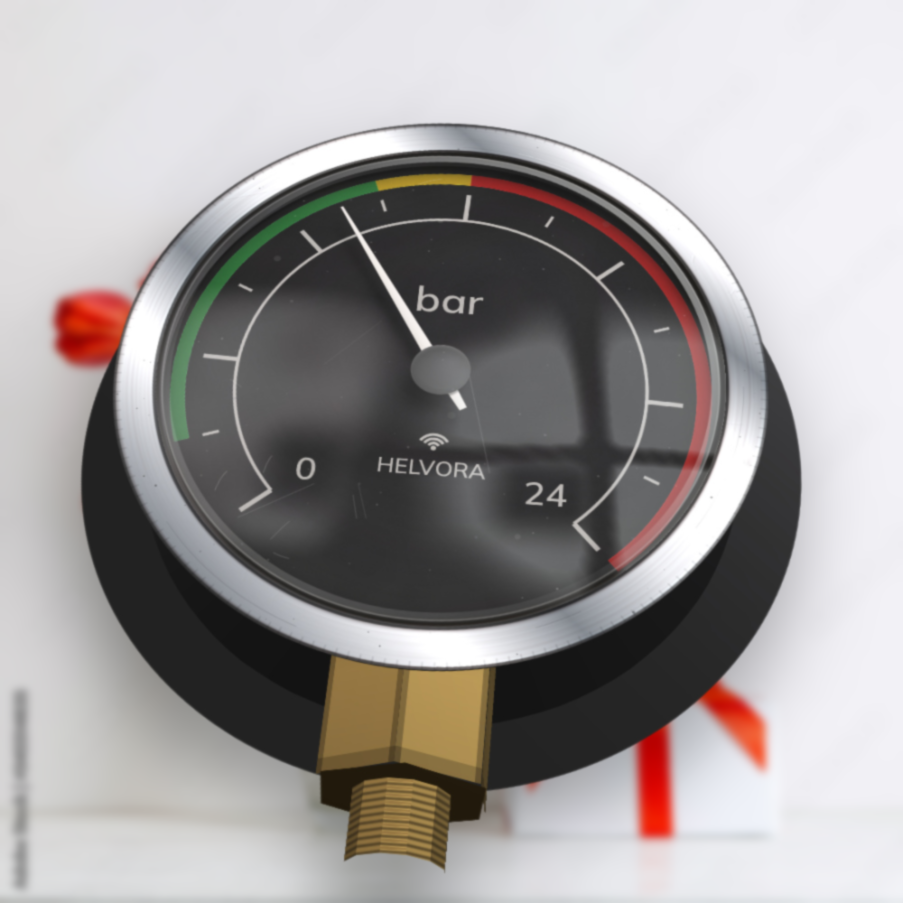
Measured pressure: 9 bar
